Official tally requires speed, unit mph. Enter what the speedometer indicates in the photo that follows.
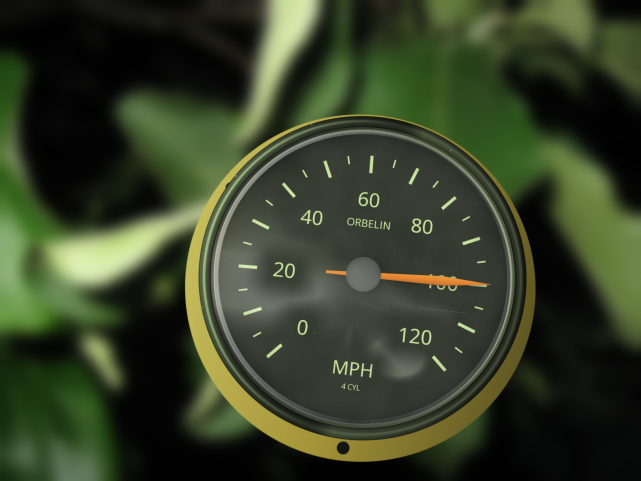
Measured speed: 100 mph
